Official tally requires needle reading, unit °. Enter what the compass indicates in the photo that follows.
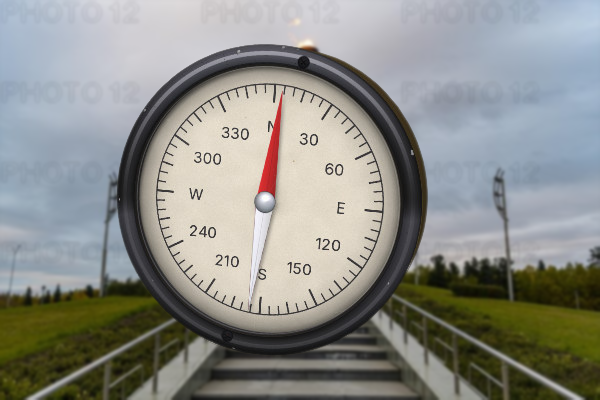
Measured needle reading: 5 °
